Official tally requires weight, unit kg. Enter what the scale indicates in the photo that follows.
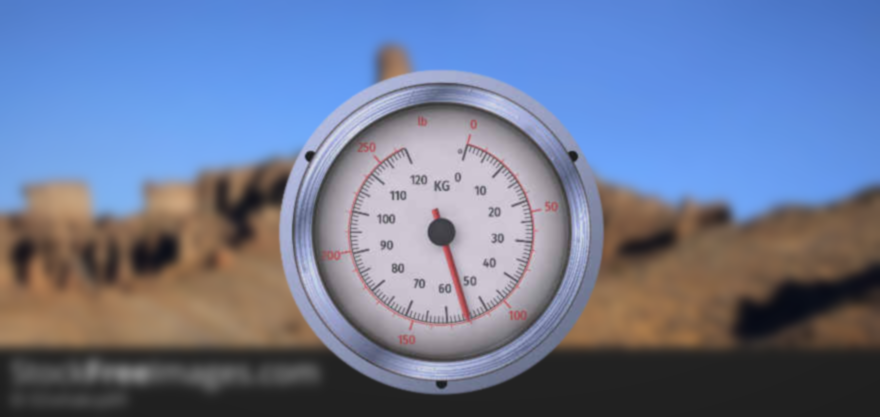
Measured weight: 55 kg
